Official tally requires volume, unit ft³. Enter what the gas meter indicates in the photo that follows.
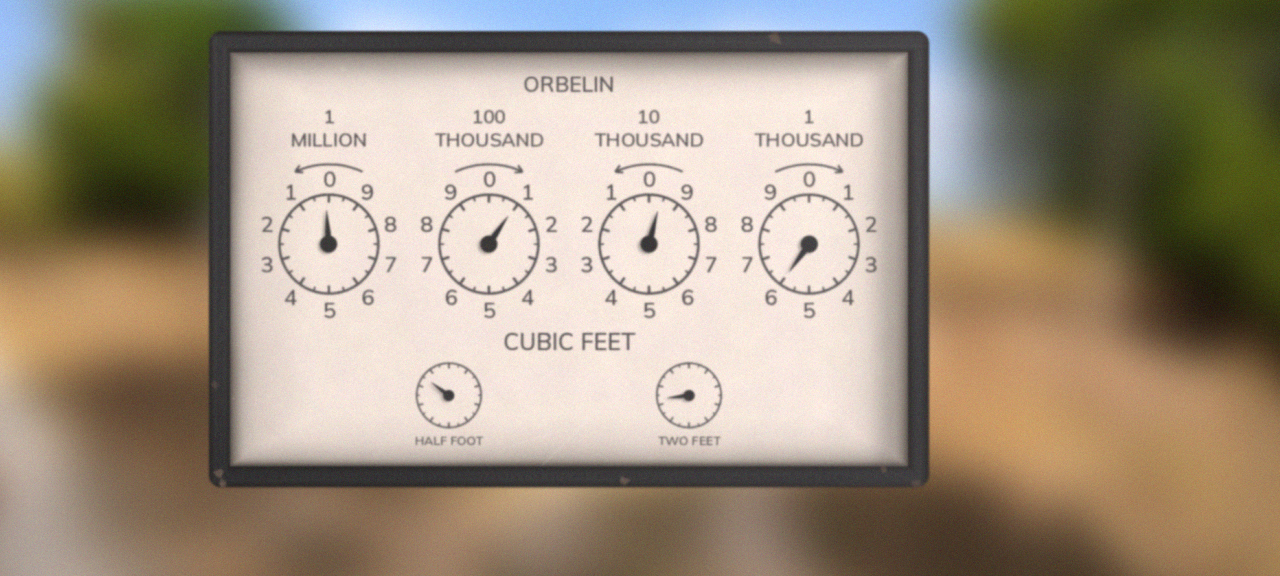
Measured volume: 9600 ft³
